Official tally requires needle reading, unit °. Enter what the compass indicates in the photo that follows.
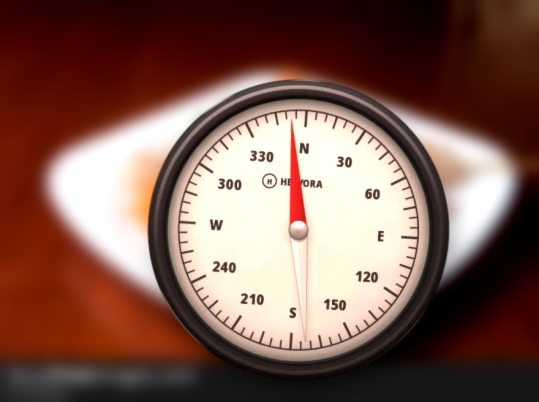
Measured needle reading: 352.5 °
